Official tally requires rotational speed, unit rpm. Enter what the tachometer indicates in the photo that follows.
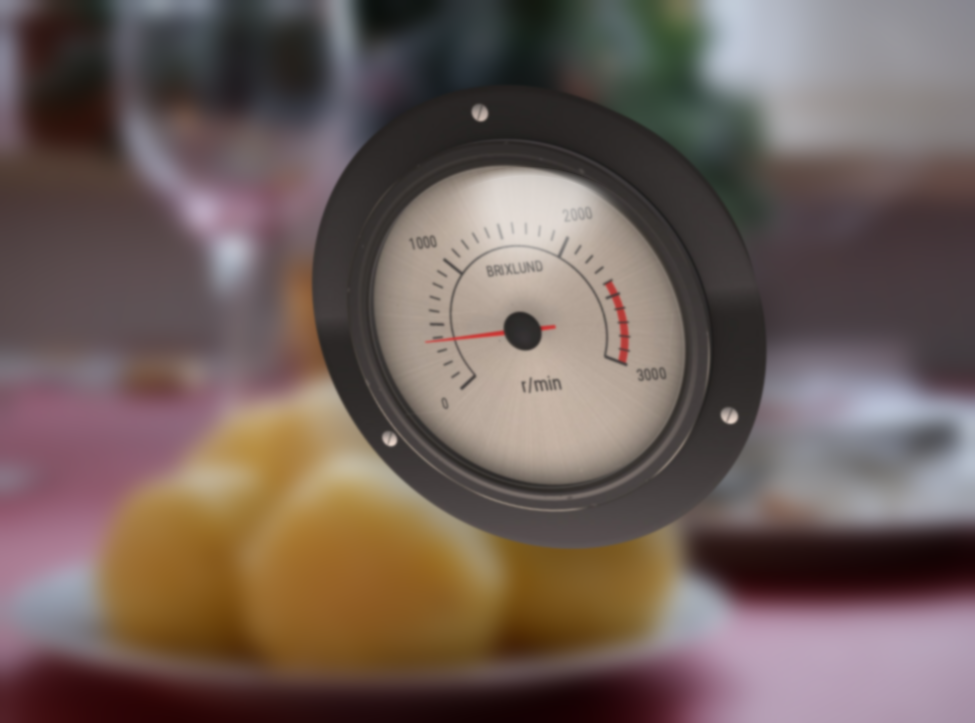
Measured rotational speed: 400 rpm
